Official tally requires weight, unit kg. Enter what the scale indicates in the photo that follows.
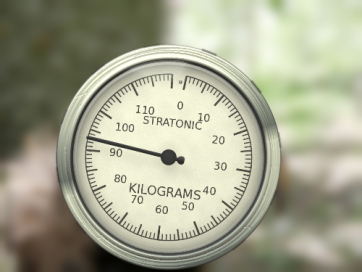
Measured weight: 93 kg
